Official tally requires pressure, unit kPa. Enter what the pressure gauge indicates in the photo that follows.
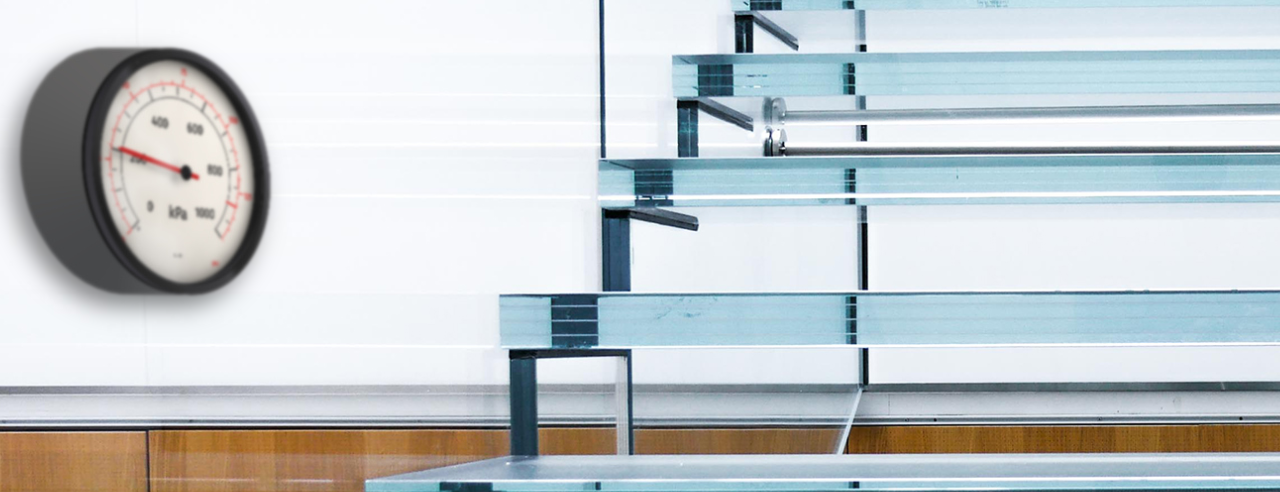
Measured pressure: 200 kPa
